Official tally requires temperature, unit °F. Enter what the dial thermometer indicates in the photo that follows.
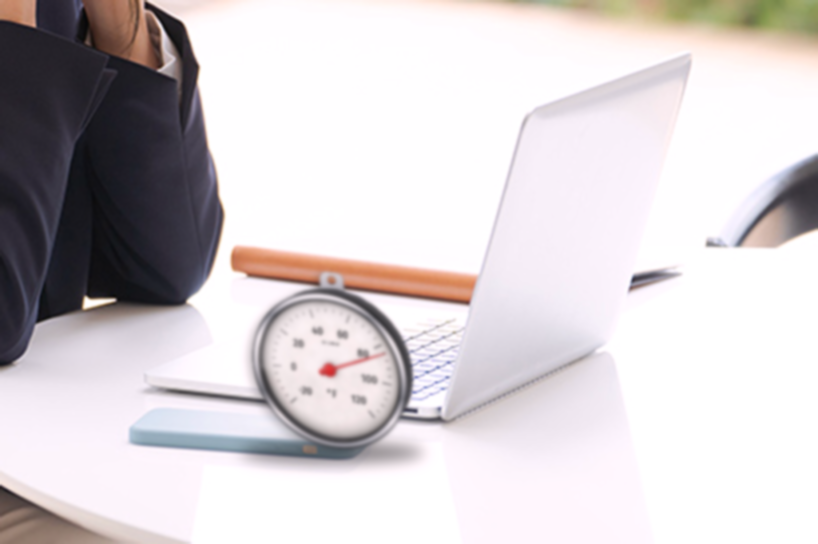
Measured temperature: 84 °F
